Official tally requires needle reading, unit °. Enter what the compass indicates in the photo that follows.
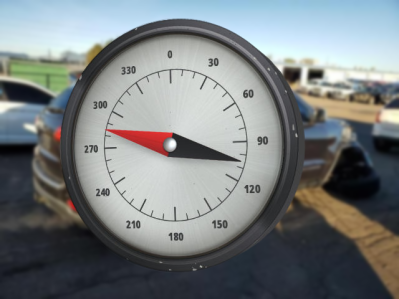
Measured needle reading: 285 °
